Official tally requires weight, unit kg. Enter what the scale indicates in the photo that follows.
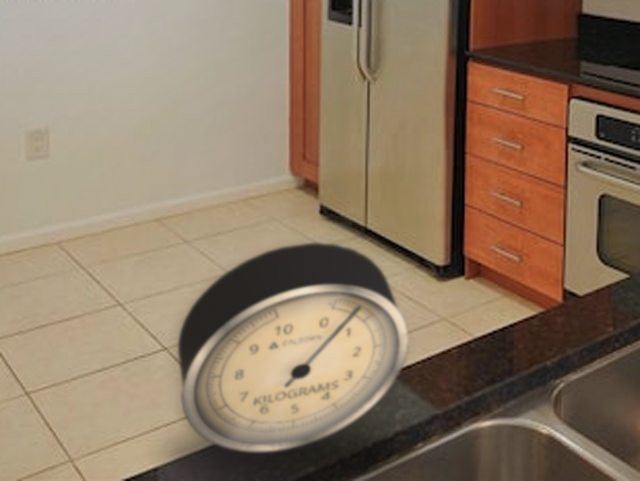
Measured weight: 0.5 kg
